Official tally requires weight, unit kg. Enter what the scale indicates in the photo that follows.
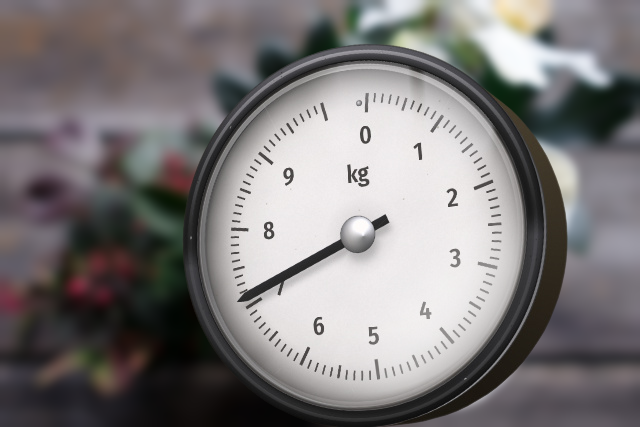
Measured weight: 7.1 kg
